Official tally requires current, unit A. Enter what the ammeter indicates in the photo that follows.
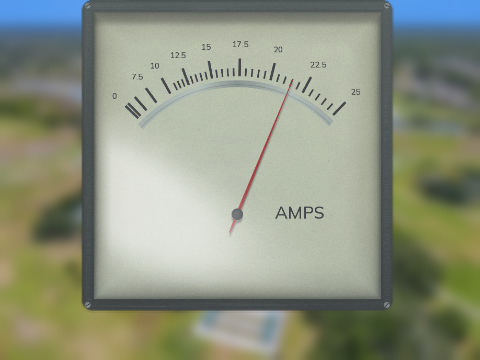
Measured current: 21.5 A
